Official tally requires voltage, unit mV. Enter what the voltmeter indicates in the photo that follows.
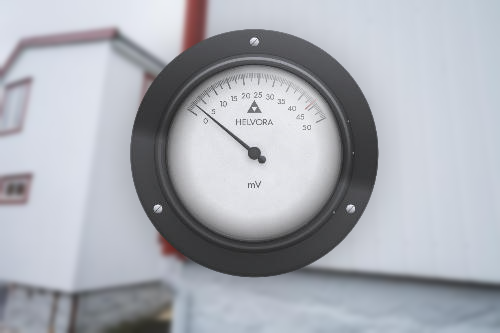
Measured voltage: 2.5 mV
